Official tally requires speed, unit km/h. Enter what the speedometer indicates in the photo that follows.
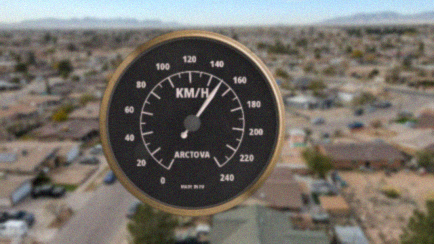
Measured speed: 150 km/h
